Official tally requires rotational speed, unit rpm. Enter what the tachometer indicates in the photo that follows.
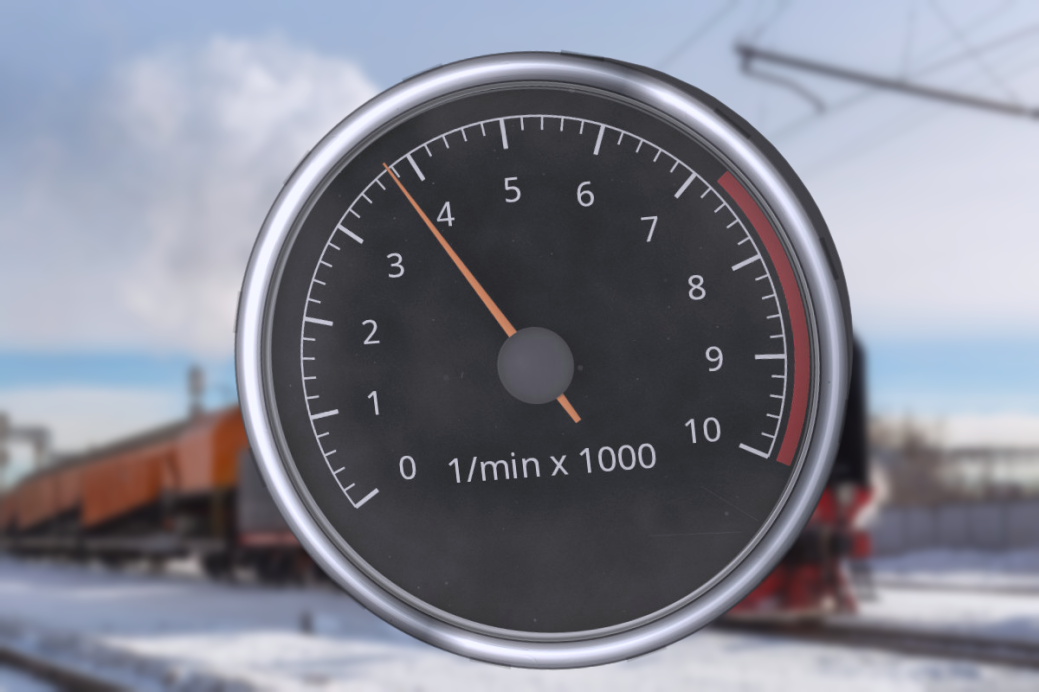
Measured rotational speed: 3800 rpm
